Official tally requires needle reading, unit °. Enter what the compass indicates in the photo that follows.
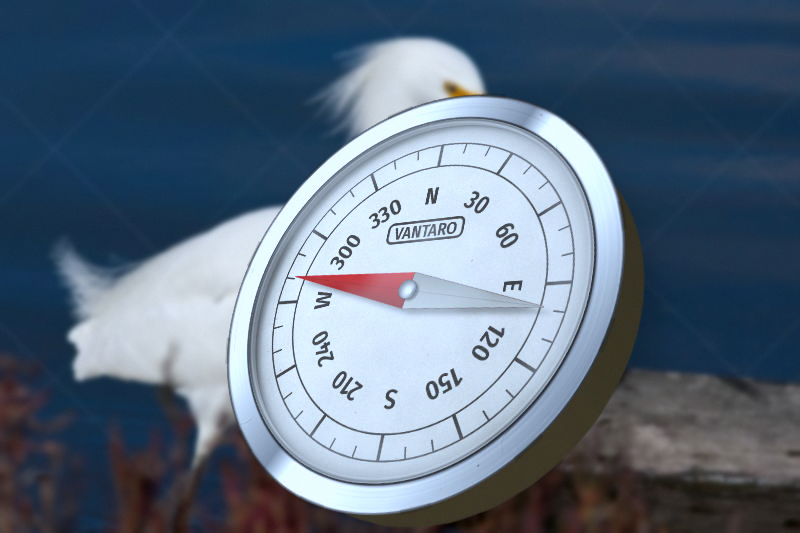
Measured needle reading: 280 °
